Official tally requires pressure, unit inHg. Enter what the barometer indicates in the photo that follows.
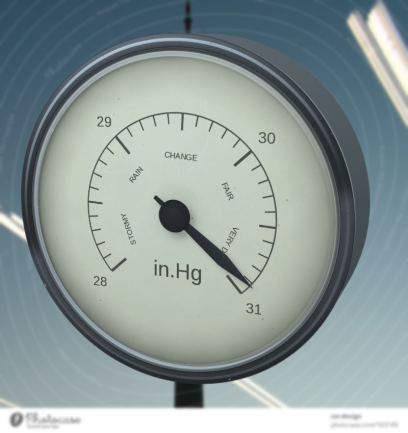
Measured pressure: 30.9 inHg
